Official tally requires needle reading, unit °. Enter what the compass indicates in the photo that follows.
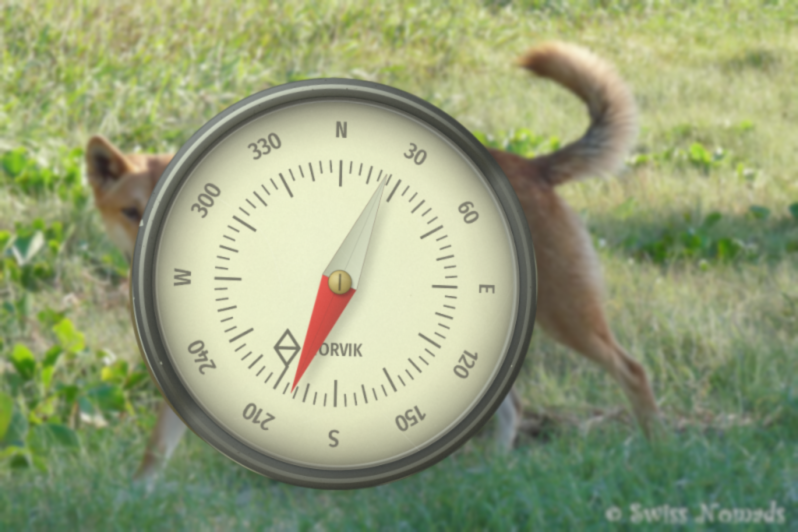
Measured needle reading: 202.5 °
